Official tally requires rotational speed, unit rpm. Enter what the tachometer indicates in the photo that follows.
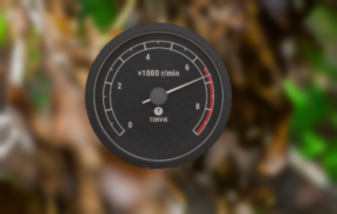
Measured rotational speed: 6750 rpm
